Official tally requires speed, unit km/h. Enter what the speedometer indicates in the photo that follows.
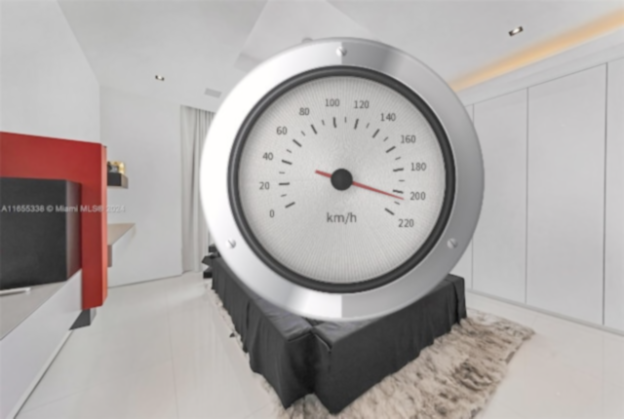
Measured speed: 205 km/h
